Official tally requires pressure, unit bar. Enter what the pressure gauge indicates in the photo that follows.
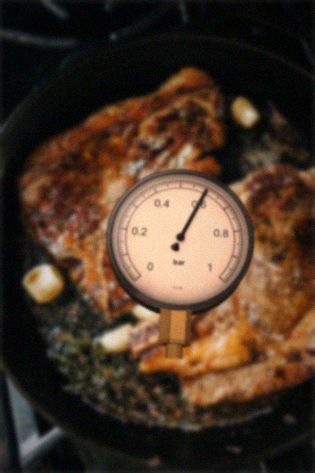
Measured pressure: 0.6 bar
